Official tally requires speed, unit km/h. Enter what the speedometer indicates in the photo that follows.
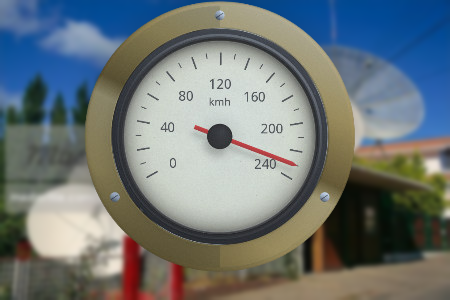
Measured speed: 230 km/h
